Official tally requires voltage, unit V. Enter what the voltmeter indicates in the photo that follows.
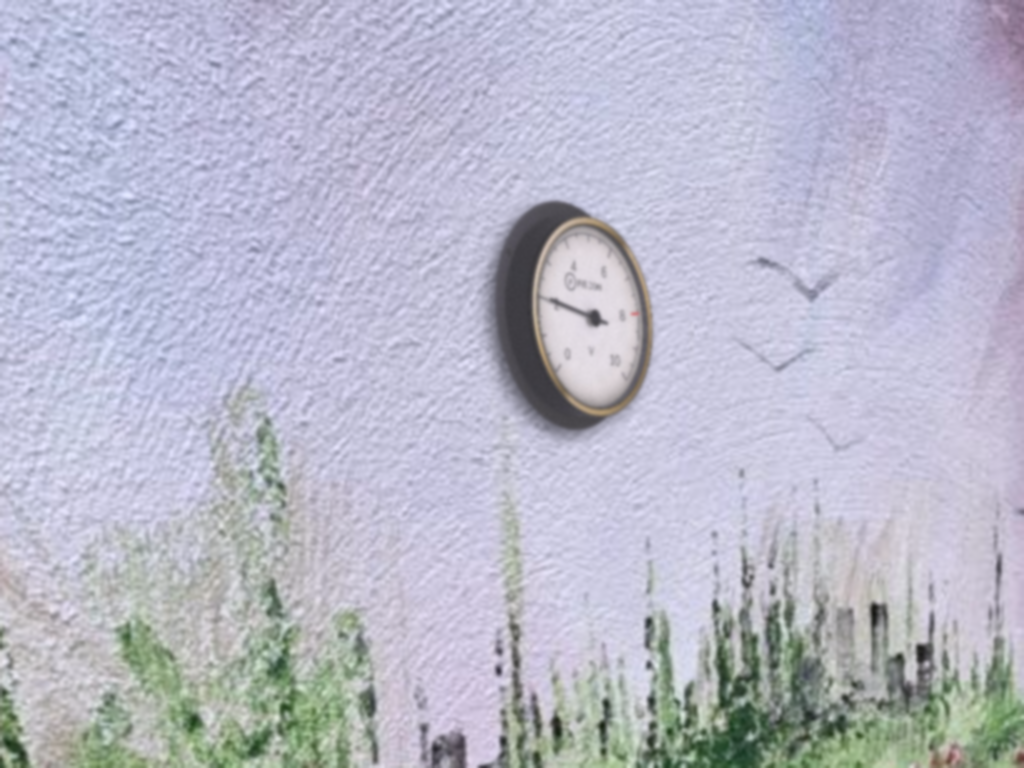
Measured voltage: 2 V
